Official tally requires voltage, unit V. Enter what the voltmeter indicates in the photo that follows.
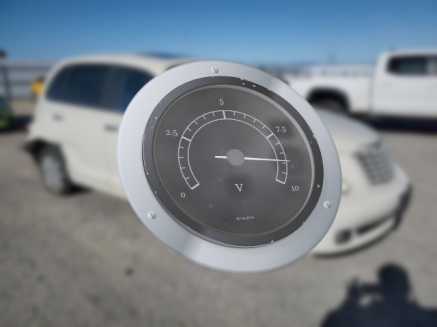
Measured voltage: 9 V
